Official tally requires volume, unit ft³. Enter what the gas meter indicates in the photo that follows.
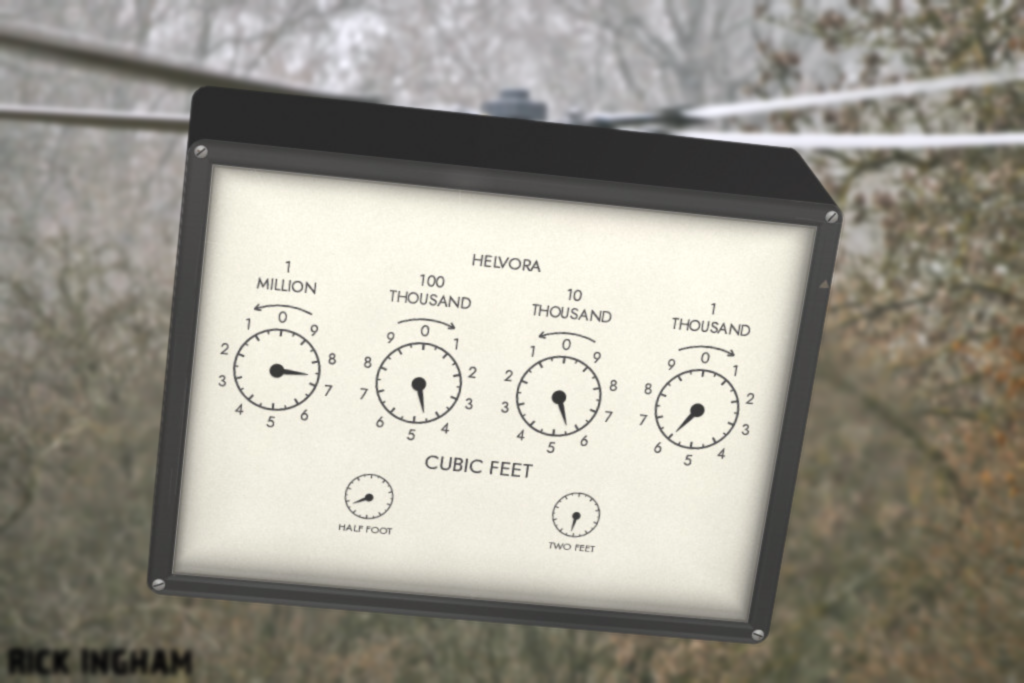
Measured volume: 745600 ft³
